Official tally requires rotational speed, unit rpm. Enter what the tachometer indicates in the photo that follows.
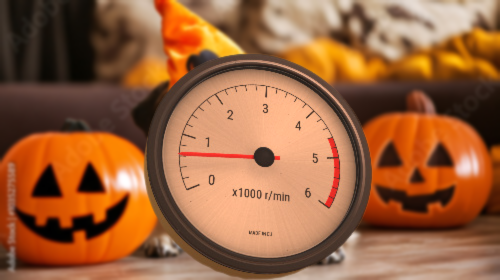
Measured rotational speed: 600 rpm
